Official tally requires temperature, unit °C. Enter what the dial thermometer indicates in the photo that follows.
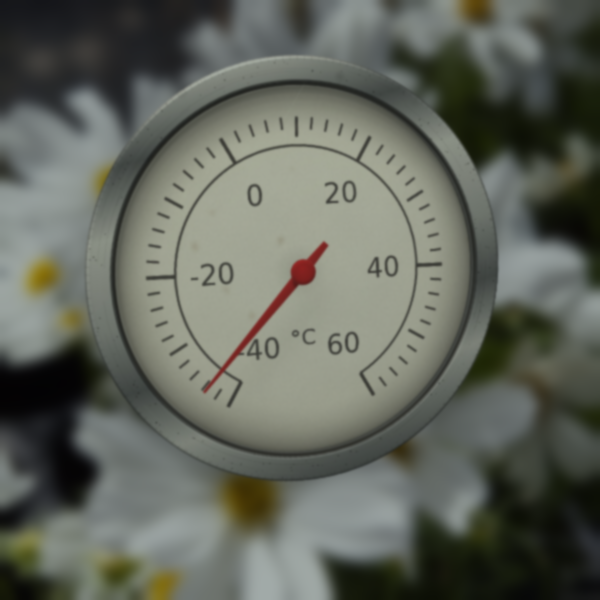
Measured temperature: -36 °C
